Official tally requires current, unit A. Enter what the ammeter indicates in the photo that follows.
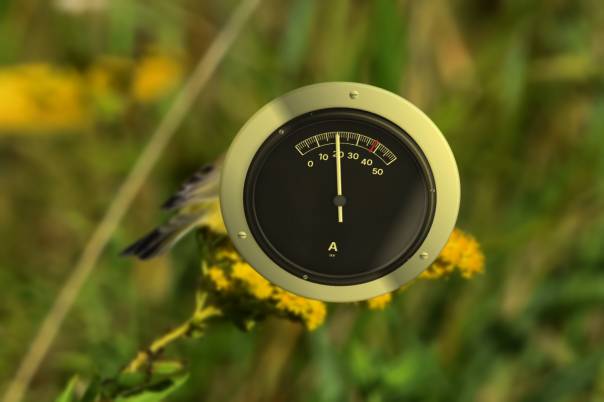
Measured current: 20 A
